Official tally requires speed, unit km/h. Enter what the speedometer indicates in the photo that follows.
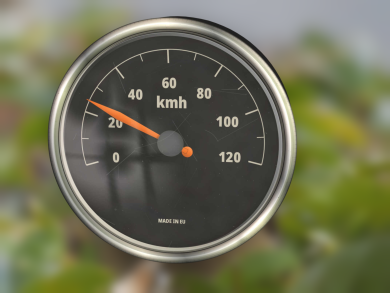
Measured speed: 25 km/h
